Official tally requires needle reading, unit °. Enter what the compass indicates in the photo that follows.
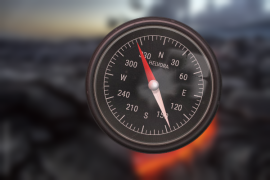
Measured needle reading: 325 °
